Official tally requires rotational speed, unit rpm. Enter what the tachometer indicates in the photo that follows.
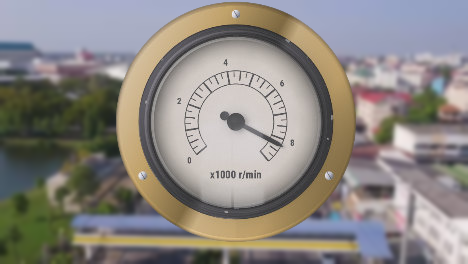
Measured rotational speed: 8250 rpm
